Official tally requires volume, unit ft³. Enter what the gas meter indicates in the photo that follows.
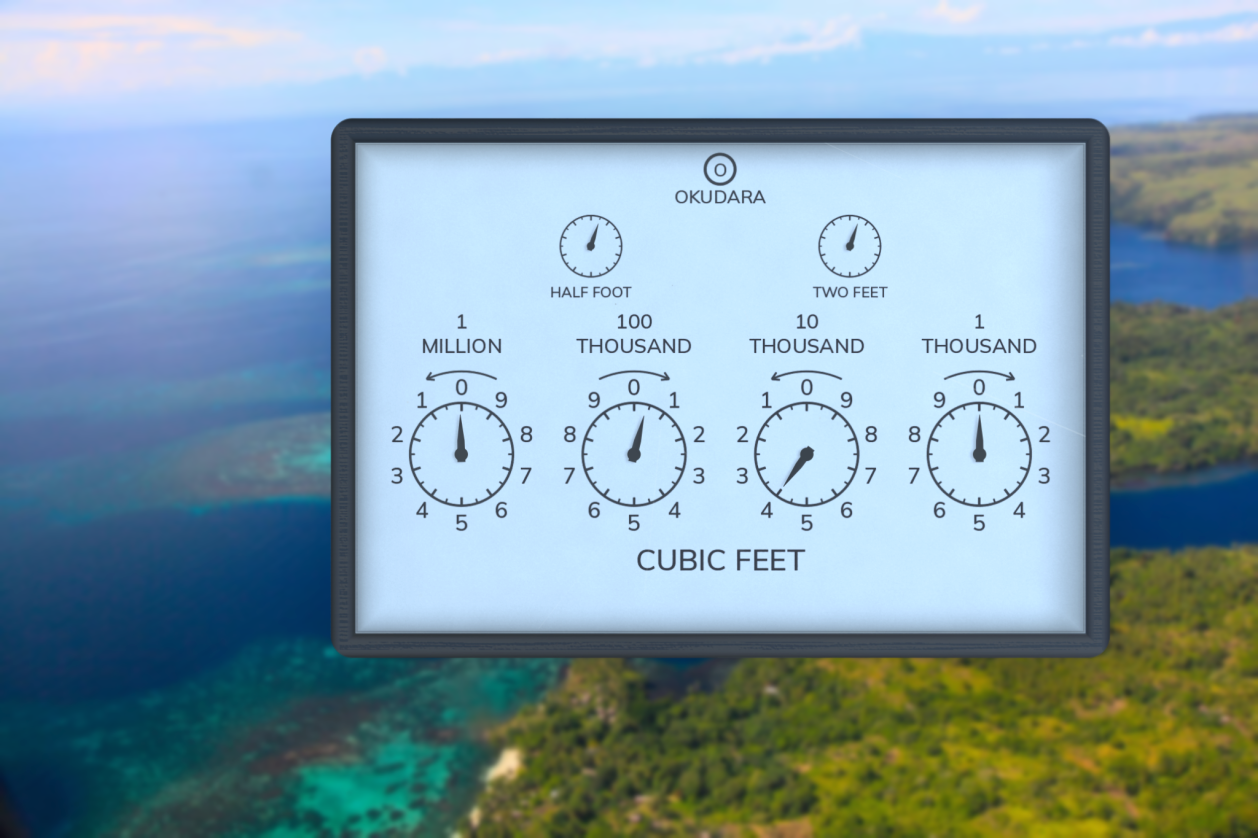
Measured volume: 4000 ft³
